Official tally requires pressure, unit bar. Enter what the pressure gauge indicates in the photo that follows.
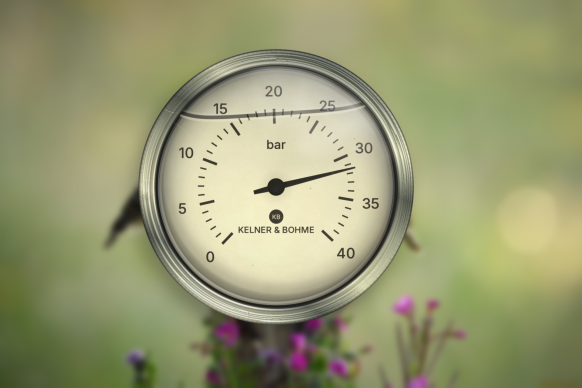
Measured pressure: 31.5 bar
